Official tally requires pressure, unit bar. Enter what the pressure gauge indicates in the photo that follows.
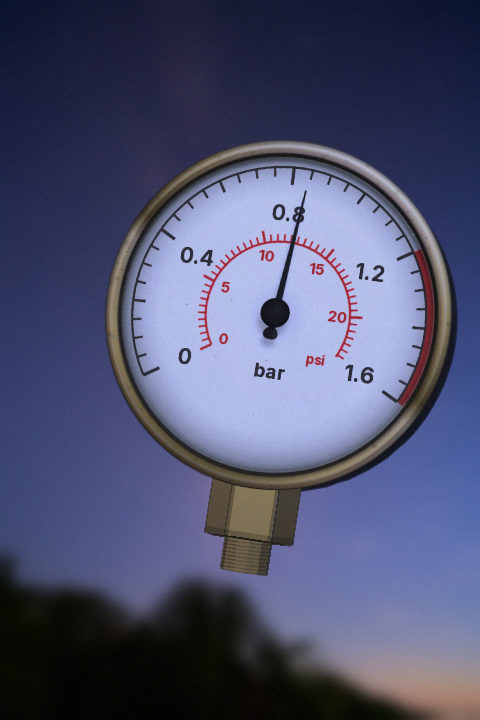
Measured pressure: 0.85 bar
